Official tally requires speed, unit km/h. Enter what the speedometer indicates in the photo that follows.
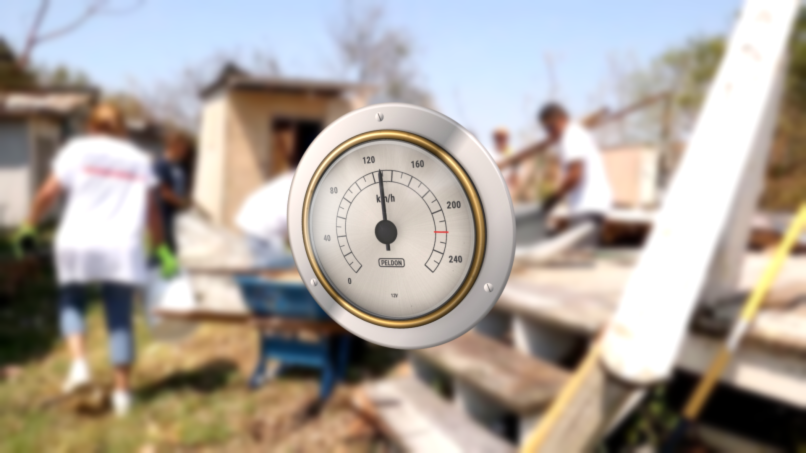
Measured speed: 130 km/h
